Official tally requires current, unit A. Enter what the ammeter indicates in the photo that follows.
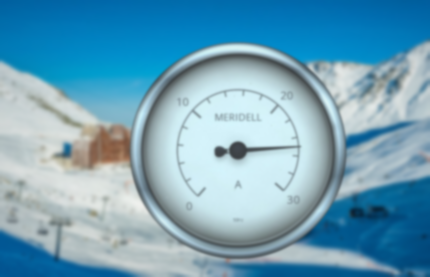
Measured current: 25 A
